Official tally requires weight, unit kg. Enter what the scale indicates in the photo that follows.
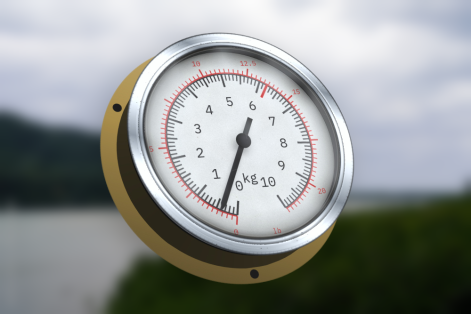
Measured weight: 0.4 kg
